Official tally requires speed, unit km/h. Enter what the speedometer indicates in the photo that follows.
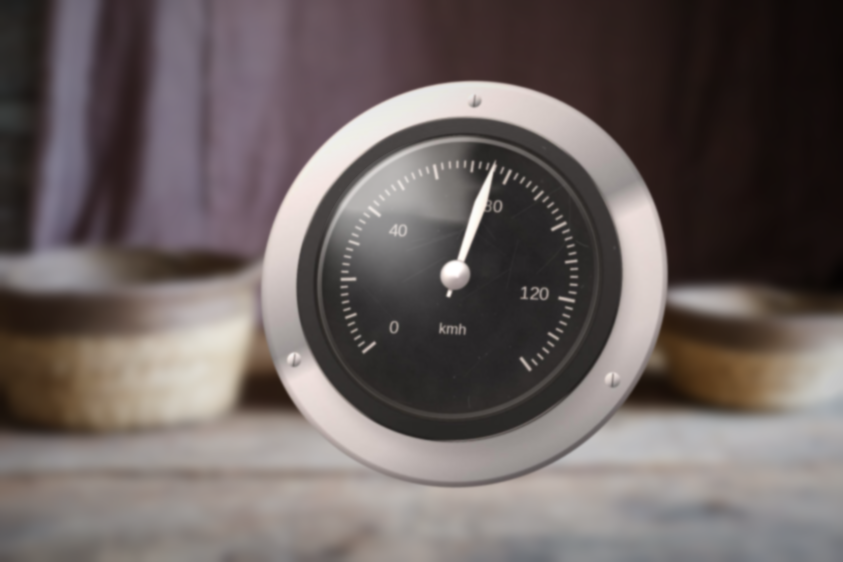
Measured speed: 76 km/h
